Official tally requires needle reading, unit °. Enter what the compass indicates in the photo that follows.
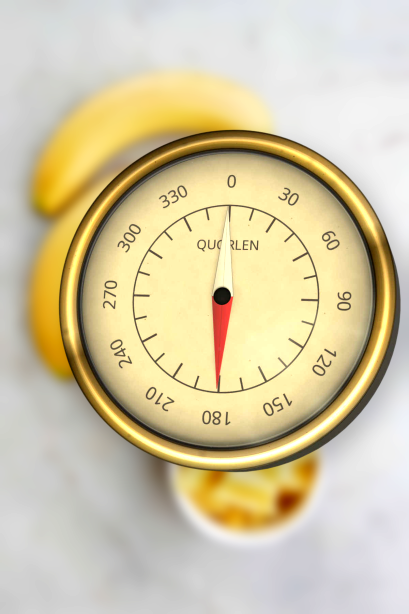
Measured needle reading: 180 °
